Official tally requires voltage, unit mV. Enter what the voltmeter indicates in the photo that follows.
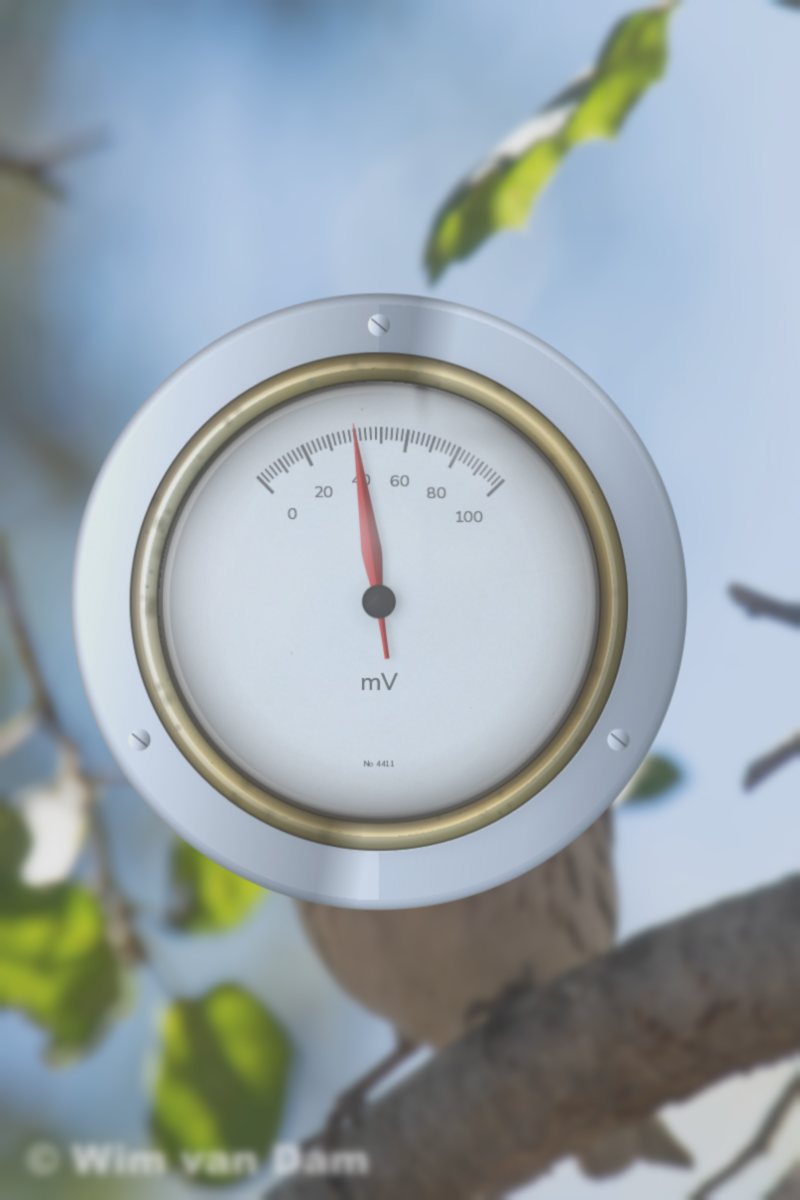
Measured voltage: 40 mV
